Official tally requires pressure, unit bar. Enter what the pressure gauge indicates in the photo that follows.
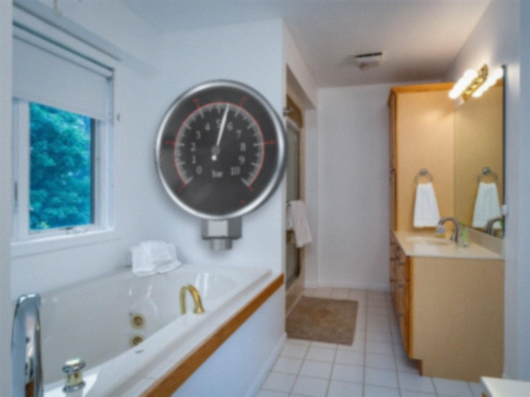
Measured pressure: 5.5 bar
